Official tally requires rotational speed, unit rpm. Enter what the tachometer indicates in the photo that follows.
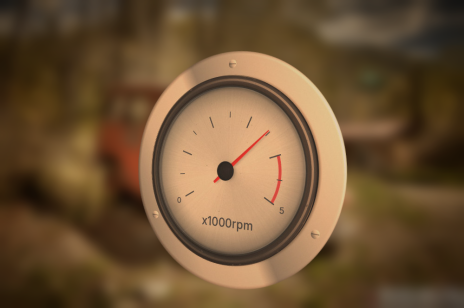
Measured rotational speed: 3500 rpm
